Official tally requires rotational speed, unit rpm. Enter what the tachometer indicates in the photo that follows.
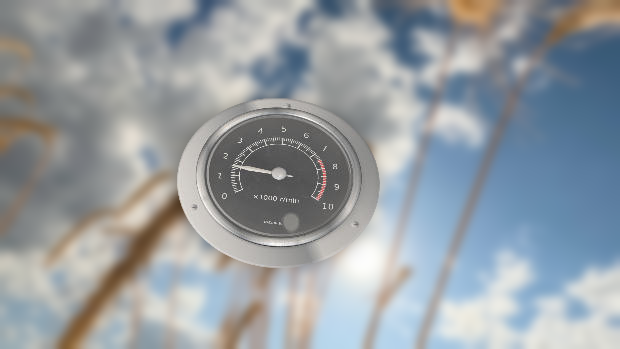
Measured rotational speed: 1500 rpm
